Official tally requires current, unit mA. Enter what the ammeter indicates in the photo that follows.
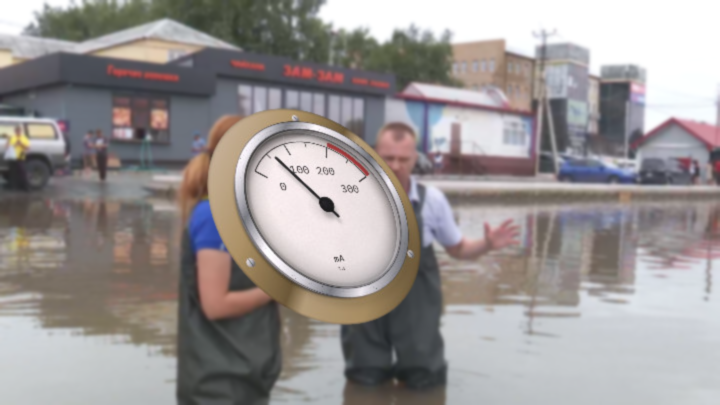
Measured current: 50 mA
